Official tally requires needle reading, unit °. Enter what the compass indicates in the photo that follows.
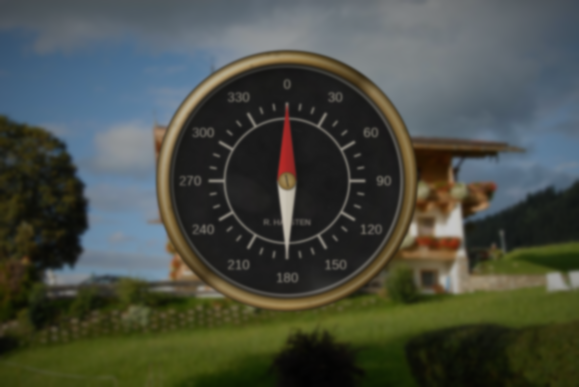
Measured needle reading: 0 °
